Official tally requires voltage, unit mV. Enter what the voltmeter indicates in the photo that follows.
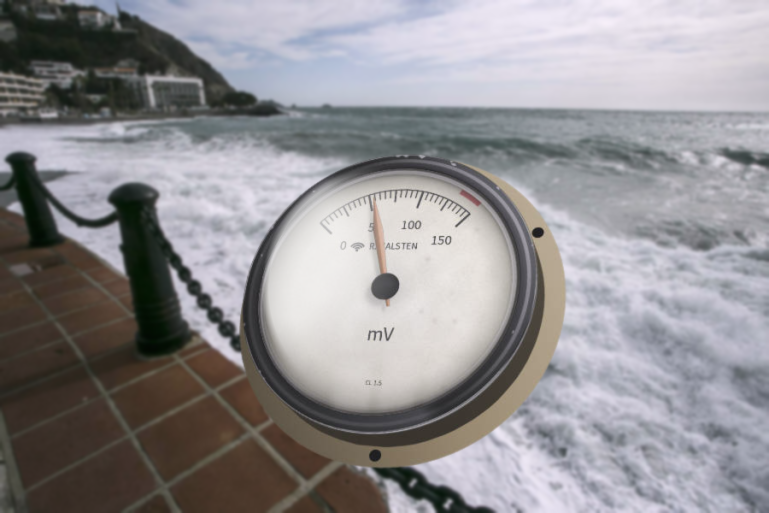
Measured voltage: 55 mV
